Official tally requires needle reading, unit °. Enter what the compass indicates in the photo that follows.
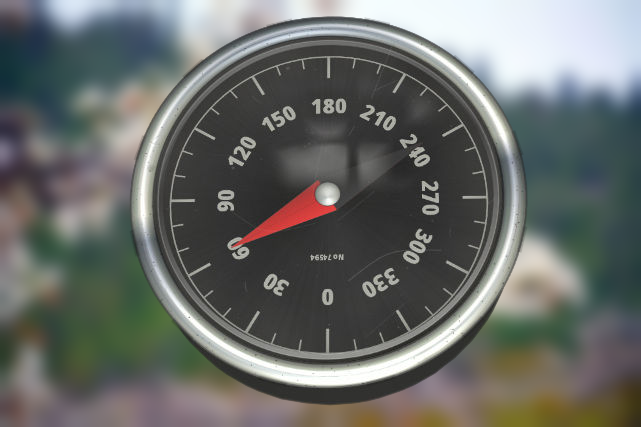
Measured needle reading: 60 °
